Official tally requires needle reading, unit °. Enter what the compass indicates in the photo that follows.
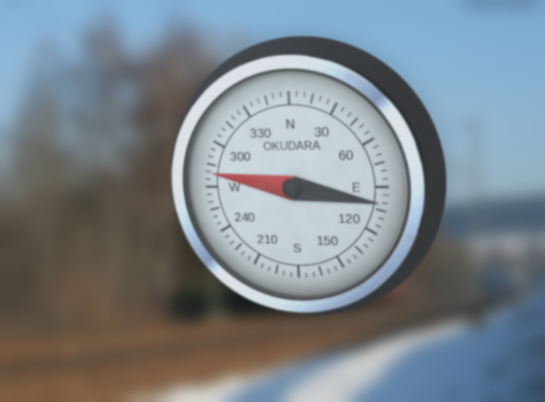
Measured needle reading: 280 °
